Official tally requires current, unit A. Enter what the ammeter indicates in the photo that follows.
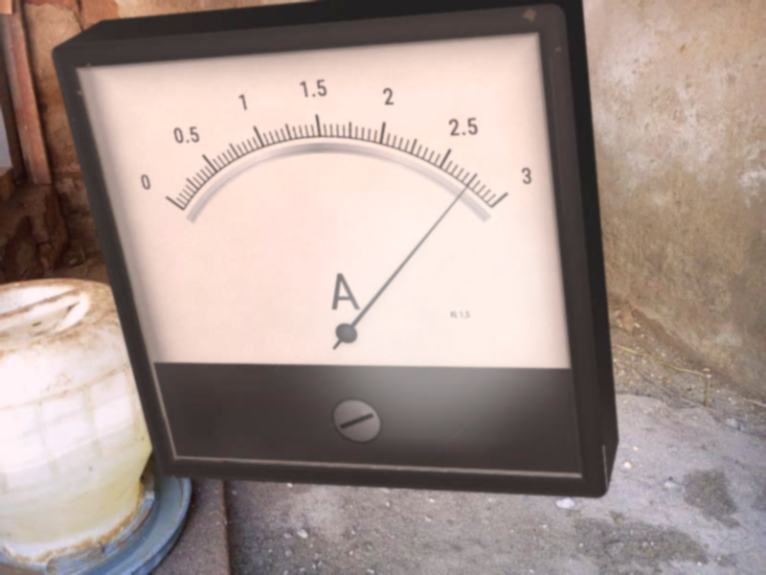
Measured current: 2.75 A
